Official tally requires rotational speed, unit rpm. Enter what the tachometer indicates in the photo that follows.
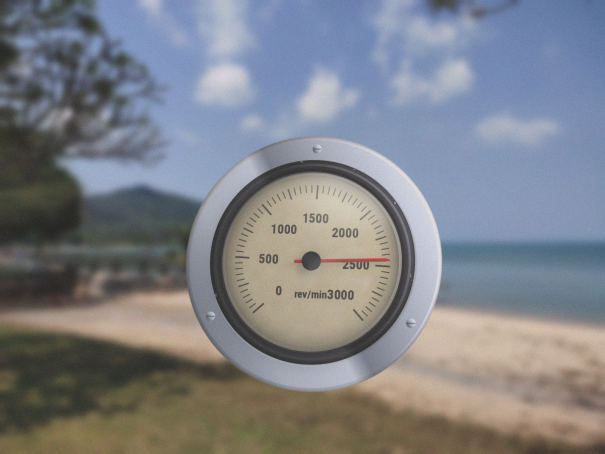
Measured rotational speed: 2450 rpm
